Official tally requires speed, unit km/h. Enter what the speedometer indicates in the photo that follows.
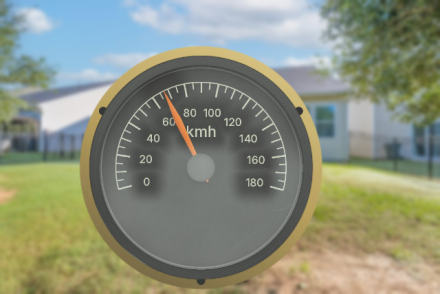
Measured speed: 67.5 km/h
